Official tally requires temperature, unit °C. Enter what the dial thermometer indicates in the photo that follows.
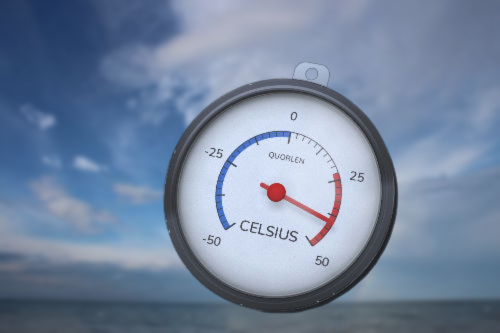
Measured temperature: 40 °C
